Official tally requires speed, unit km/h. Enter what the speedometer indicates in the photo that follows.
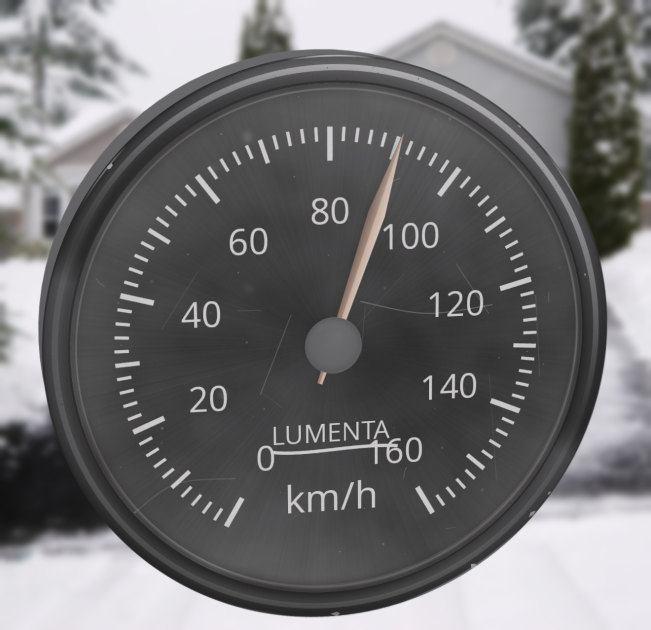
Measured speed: 90 km/h
